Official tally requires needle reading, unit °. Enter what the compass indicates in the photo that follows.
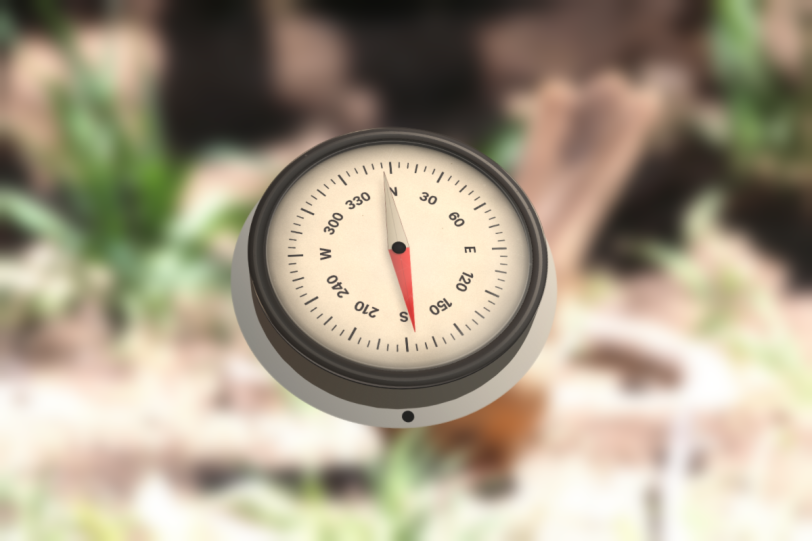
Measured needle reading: 175 °
